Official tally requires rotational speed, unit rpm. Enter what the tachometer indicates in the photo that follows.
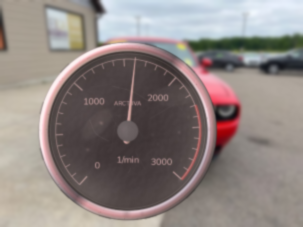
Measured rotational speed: 1600 rpm
